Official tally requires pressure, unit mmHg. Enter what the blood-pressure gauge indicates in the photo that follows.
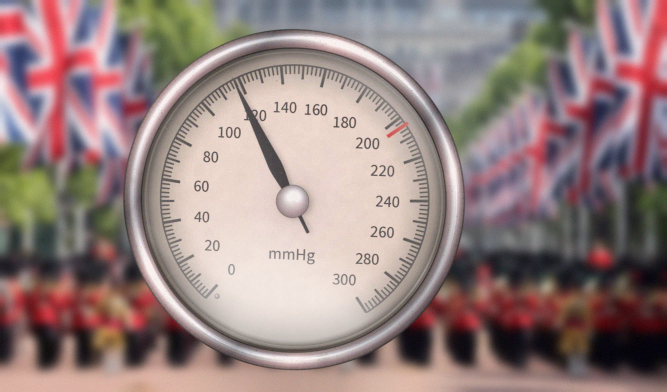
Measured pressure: 118 mmHg
